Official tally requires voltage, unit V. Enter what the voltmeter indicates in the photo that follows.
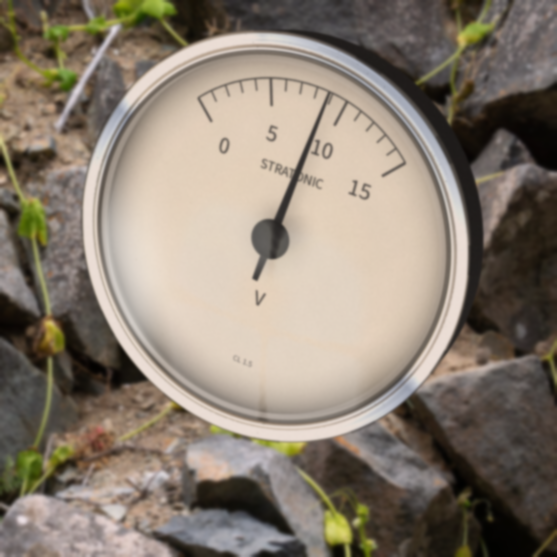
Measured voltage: 9 V
